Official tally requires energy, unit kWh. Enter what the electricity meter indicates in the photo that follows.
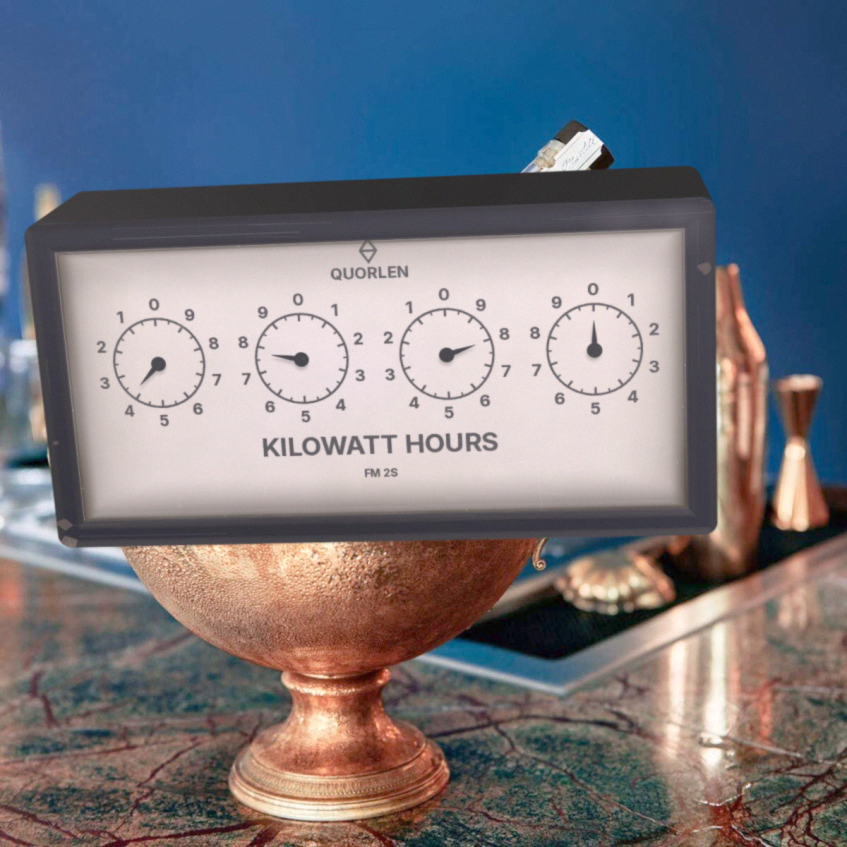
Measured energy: 3780 kWh
